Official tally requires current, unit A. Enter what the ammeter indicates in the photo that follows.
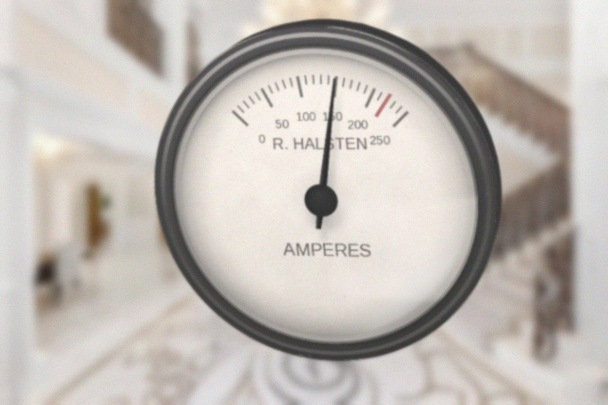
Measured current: 150 A
